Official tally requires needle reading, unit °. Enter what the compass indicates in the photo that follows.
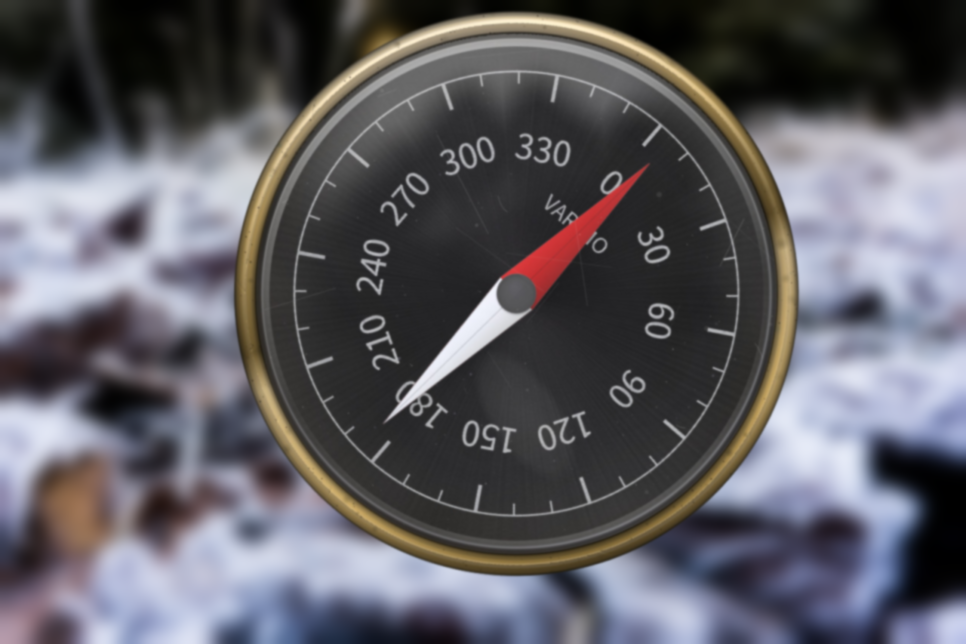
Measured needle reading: 5 °
